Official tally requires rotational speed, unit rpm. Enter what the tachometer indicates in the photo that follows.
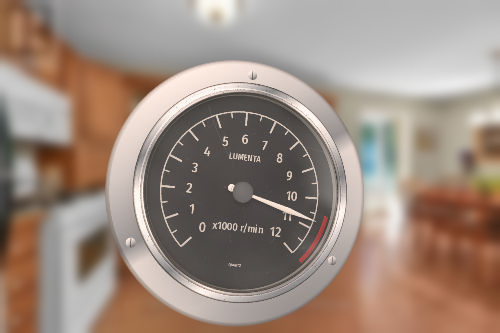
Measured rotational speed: 10750 rpm
